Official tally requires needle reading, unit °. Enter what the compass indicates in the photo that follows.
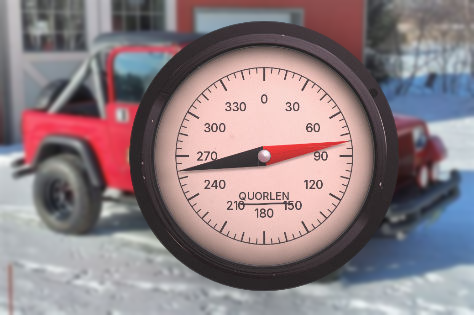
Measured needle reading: 80 °
